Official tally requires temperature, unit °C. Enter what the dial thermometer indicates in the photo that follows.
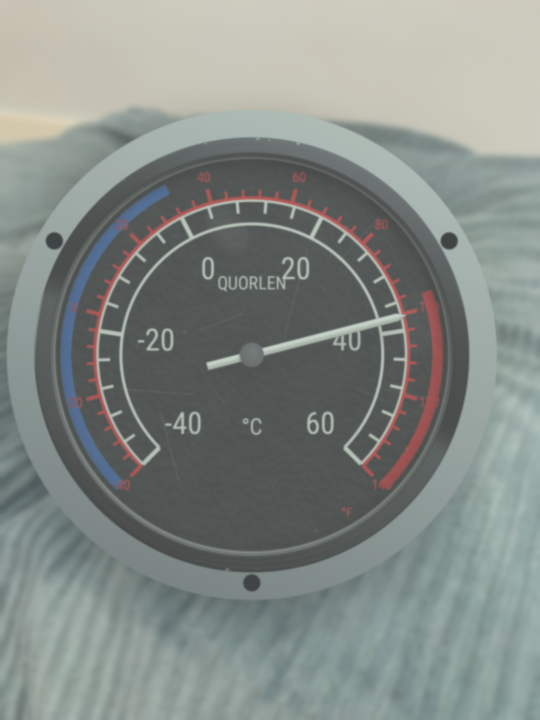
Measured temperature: 38 °C
